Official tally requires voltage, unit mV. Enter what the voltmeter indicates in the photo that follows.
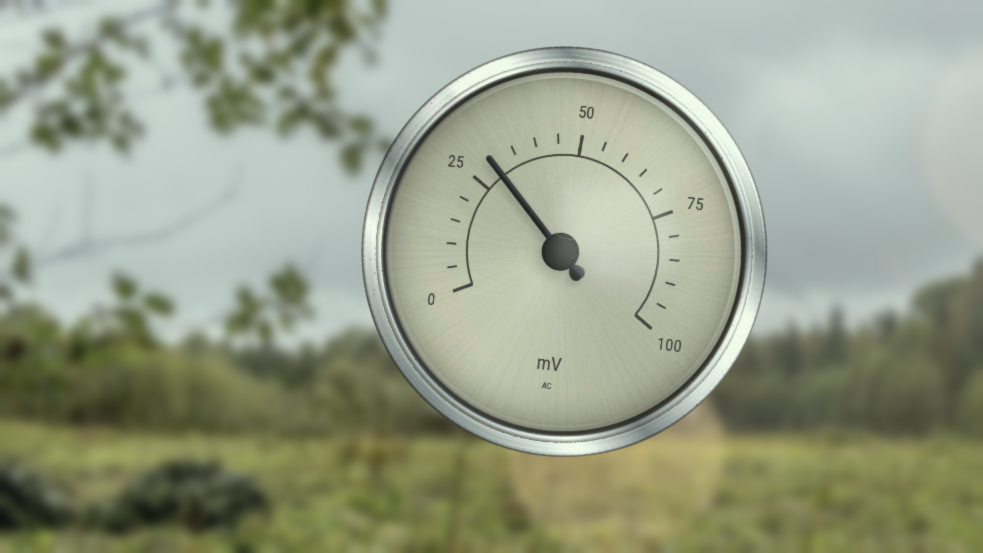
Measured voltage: 30 mV
